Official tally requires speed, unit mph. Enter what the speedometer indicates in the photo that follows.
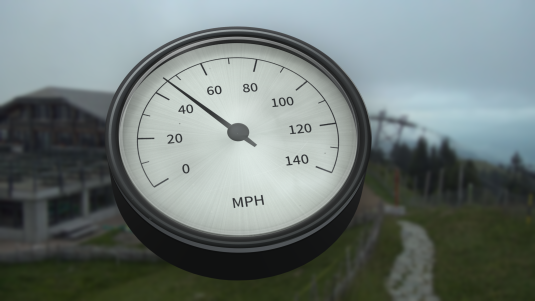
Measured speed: 45 mph
